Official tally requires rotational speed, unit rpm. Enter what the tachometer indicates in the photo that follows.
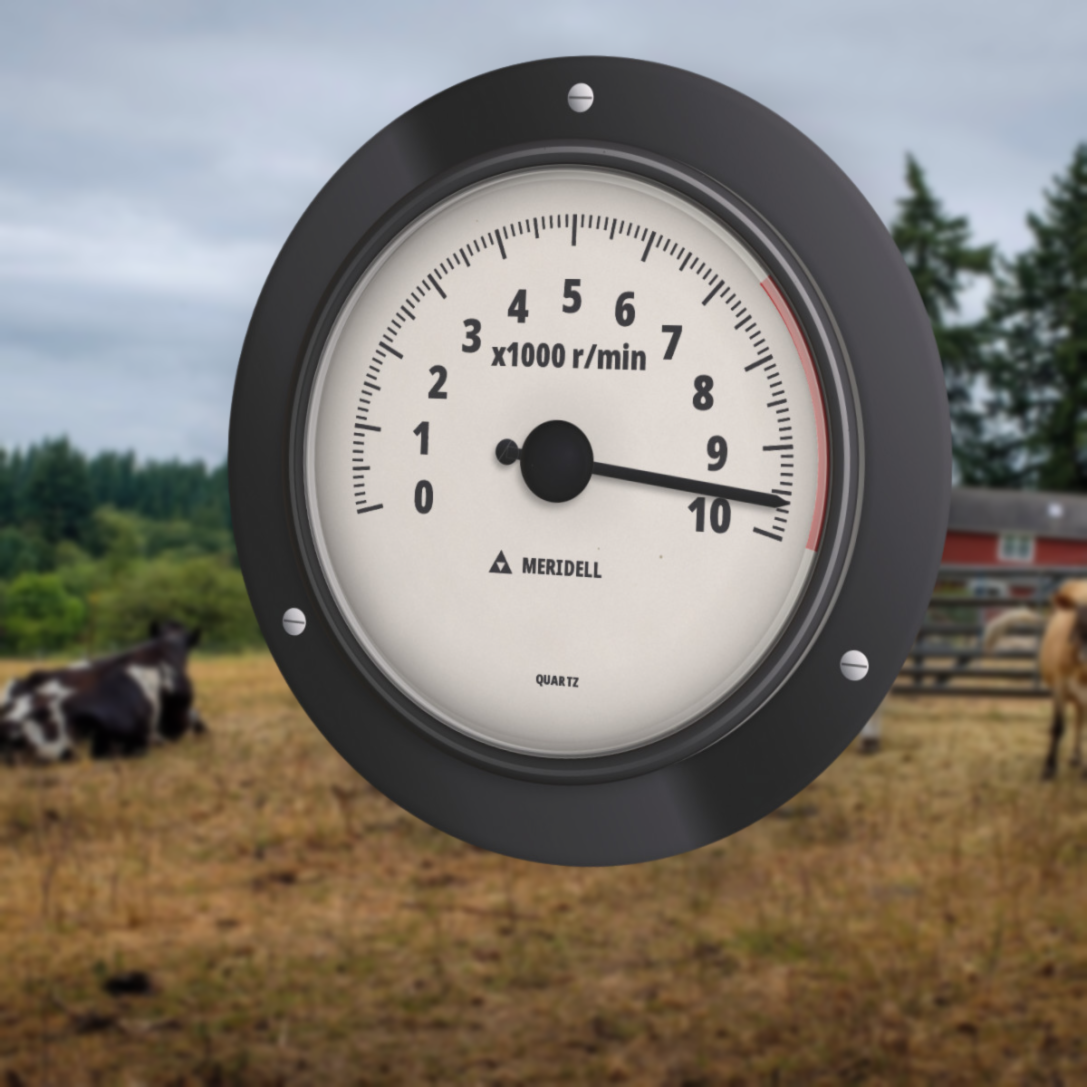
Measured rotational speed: 9600 rpm
